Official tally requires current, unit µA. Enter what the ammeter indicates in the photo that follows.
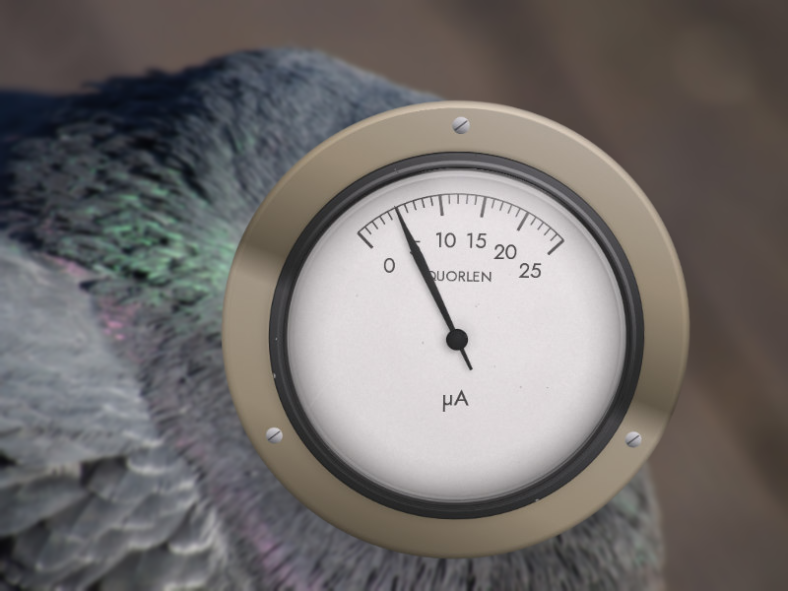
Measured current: 5 µA
